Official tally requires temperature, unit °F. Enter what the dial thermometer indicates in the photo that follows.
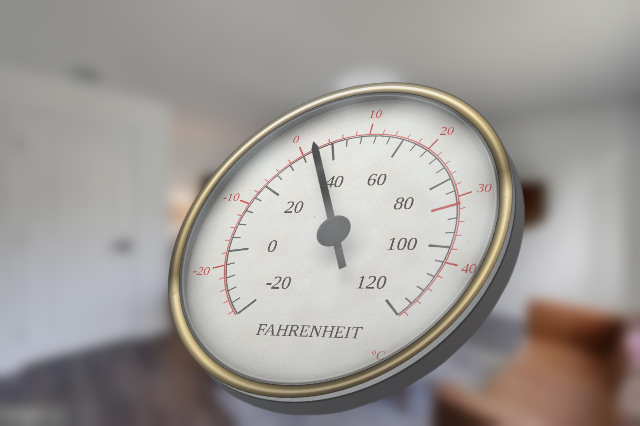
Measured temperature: 36 °F
